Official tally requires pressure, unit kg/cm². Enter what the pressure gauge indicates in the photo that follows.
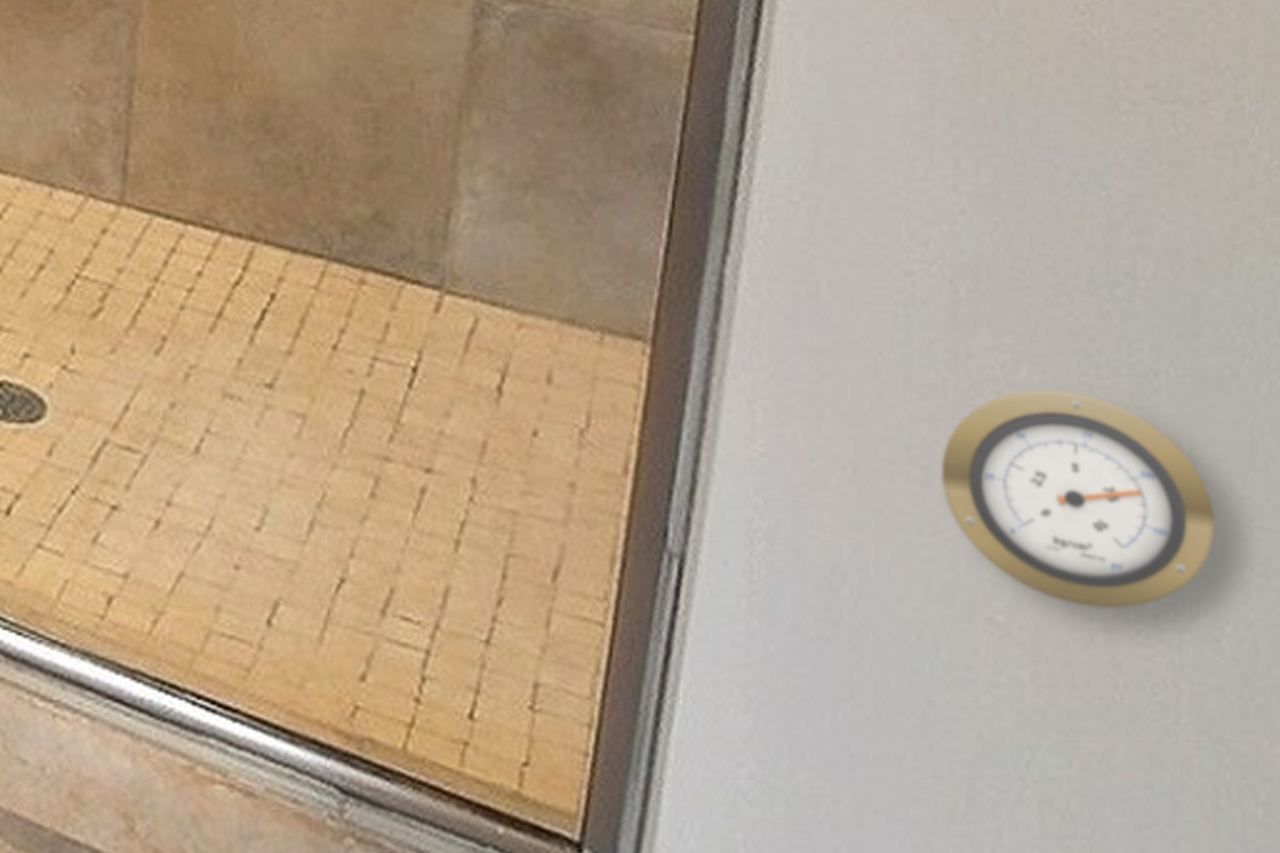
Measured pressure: 7.5 kg/cm²
